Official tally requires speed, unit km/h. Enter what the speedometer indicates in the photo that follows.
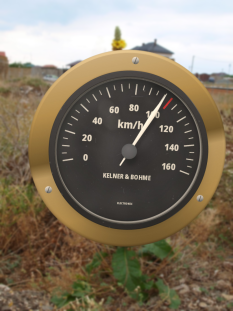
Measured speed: 100 km/h
